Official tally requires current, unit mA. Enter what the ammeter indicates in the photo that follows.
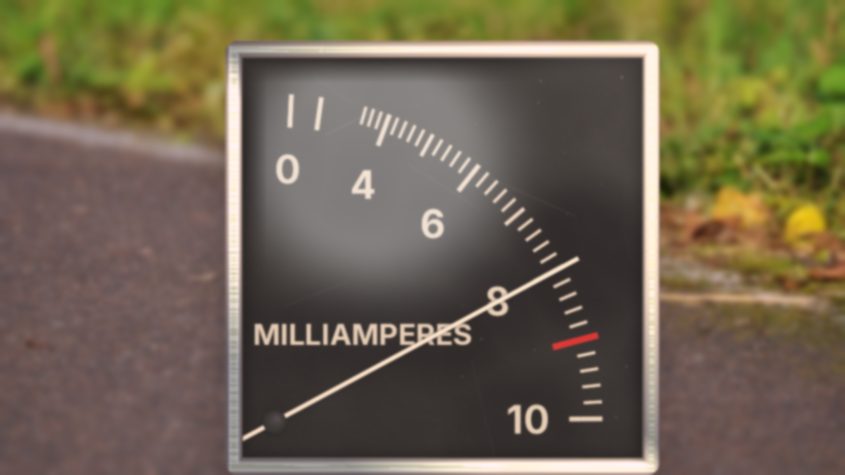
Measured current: 8 mA
